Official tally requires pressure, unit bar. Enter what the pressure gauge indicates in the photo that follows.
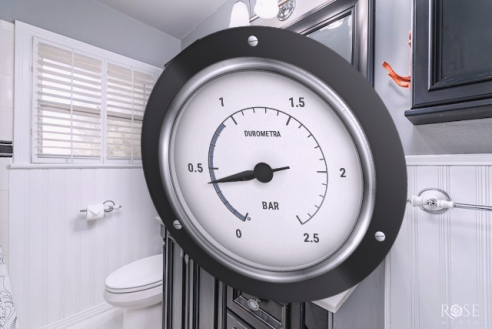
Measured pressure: 0.4 bar
